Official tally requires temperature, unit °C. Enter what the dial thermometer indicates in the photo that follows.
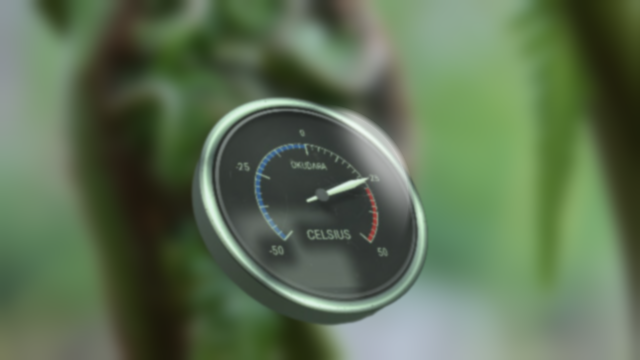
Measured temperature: 25 °C
